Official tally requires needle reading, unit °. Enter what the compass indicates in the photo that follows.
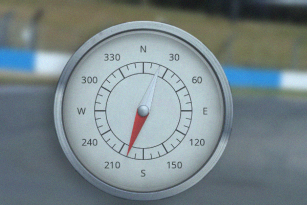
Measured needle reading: 200 °
